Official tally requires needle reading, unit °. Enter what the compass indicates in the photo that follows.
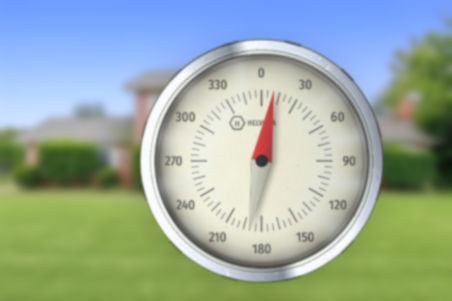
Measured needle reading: 10 °
